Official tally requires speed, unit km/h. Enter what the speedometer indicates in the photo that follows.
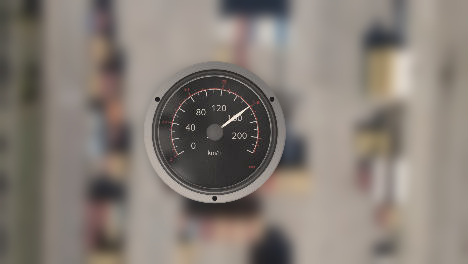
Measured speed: 160 km/h
